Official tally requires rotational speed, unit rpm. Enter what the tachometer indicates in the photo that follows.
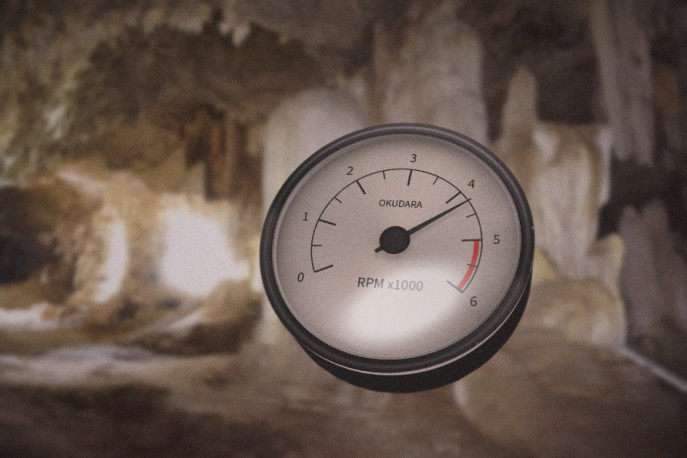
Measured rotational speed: 4250 rpm
